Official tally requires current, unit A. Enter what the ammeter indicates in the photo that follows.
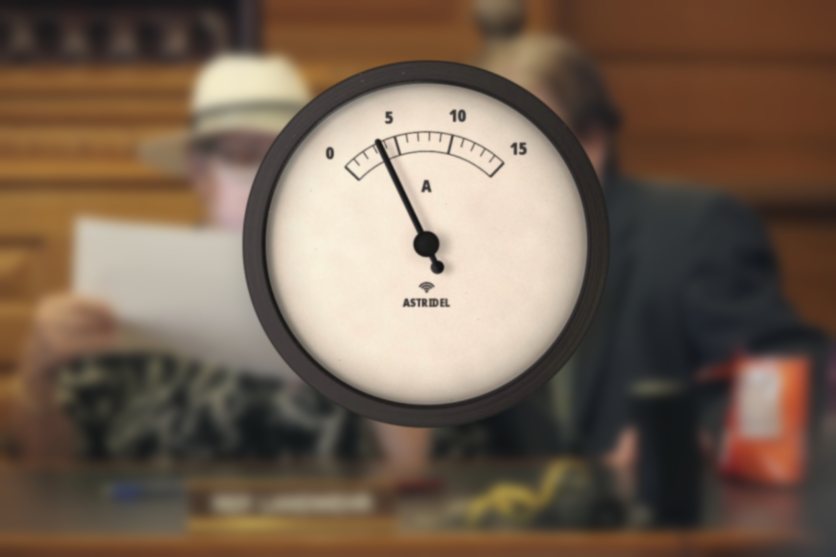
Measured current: 3.5 A
